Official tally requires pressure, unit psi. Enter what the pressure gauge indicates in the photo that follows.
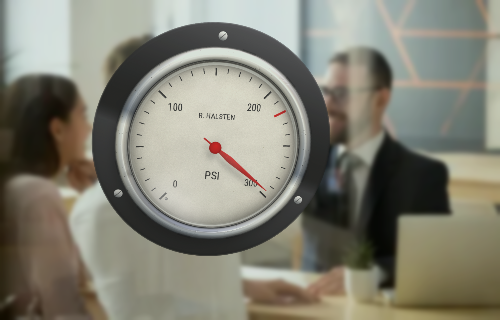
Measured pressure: 295 psi
